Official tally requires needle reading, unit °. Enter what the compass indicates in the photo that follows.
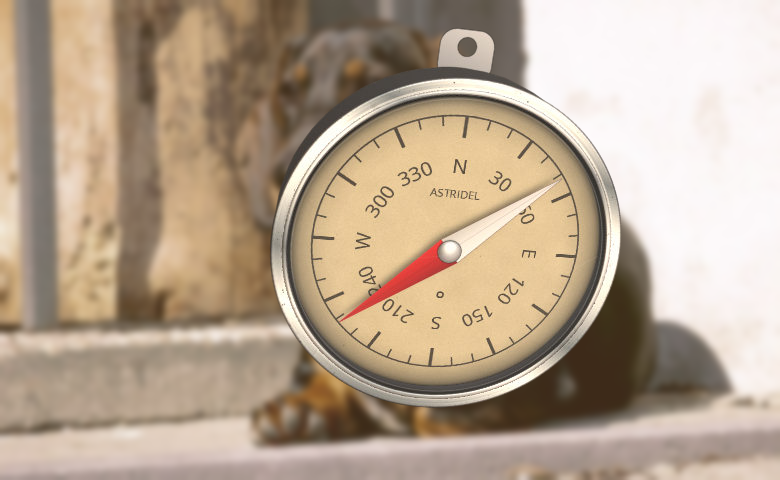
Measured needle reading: 230 °
